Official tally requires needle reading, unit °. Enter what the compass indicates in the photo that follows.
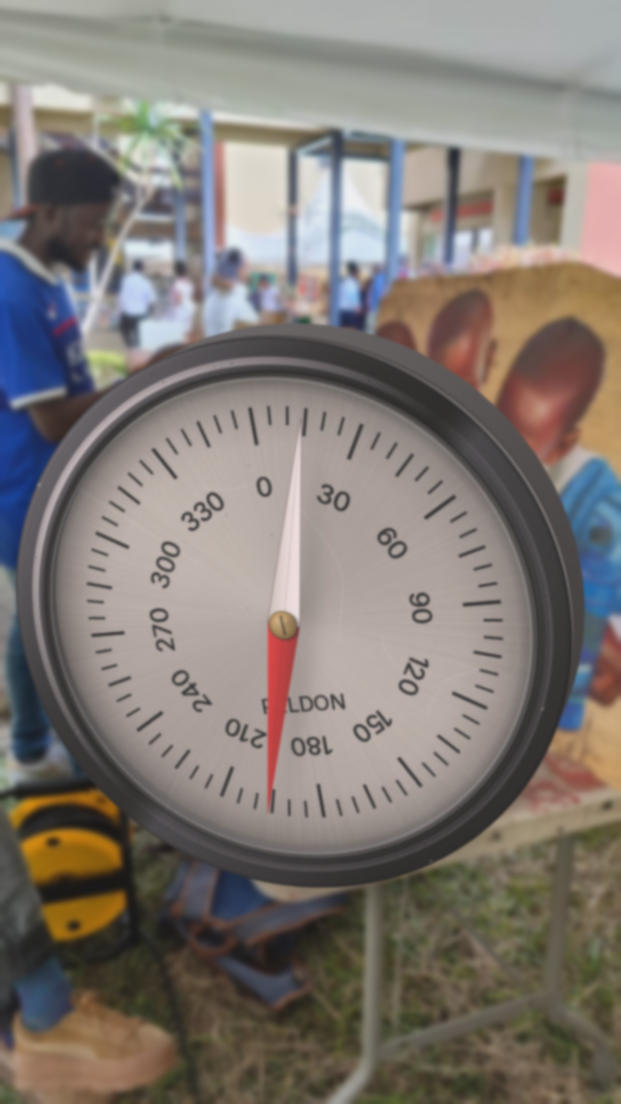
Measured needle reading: 195 °
